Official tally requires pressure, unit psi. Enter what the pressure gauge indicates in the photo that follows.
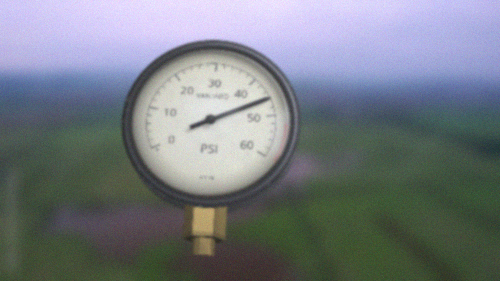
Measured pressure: 46 psi
